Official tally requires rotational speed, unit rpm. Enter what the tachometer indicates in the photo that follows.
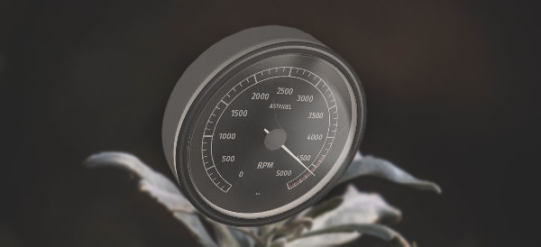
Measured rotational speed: 4600 rpm
